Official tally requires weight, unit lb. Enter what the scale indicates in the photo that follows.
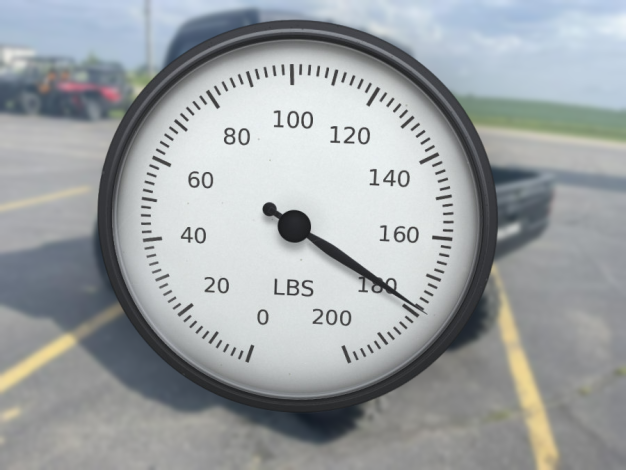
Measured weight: 178 lb
